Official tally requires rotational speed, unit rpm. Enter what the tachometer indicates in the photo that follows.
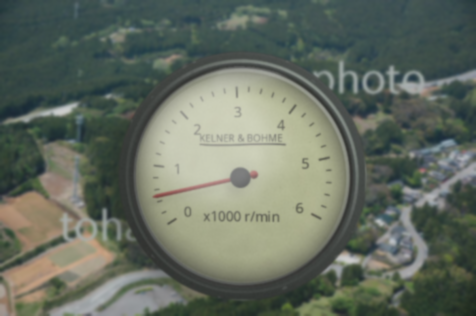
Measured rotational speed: 500 rpm
